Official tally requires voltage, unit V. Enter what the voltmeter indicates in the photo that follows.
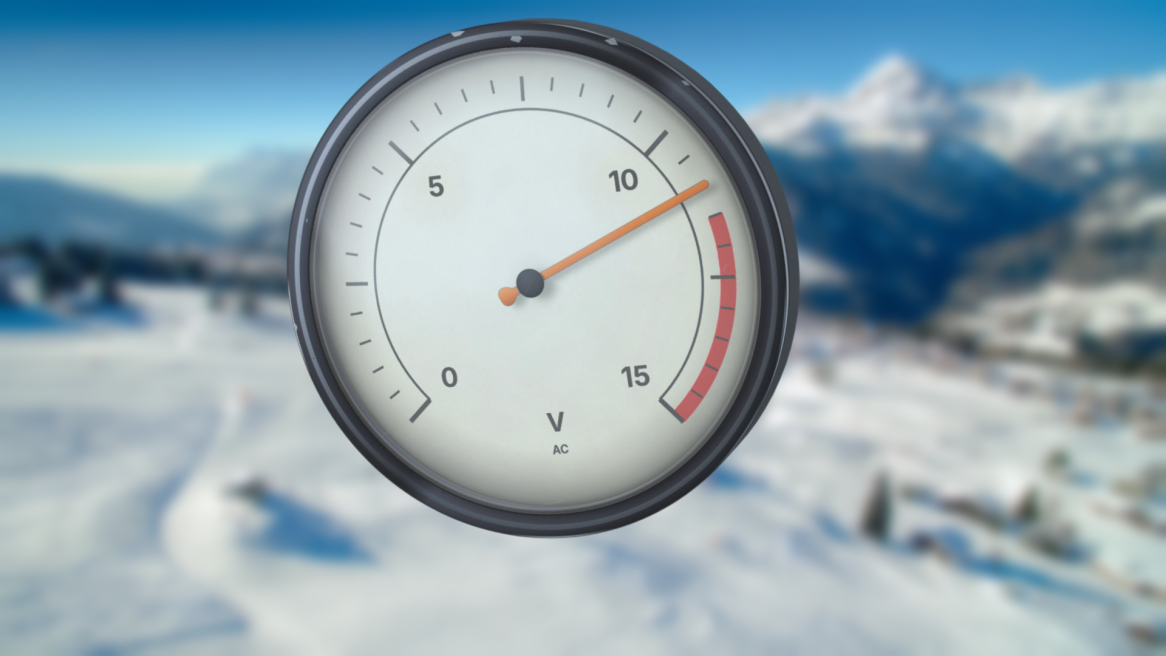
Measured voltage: 11 V
